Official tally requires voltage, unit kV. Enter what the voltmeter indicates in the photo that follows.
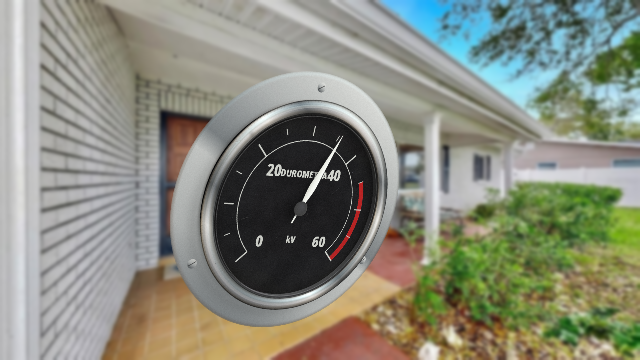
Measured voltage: 35 kV
